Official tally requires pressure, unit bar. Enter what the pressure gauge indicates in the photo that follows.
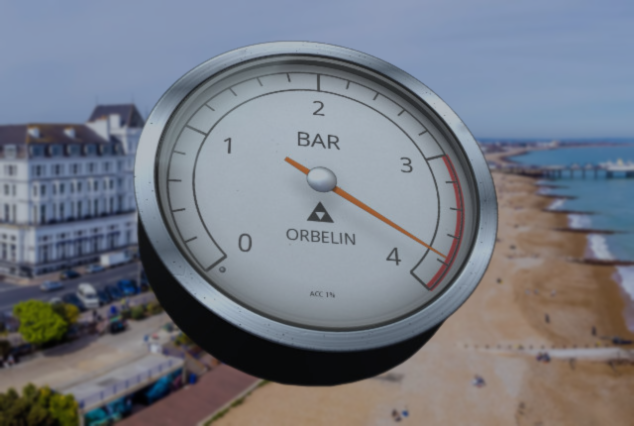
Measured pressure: 3.8 bar
